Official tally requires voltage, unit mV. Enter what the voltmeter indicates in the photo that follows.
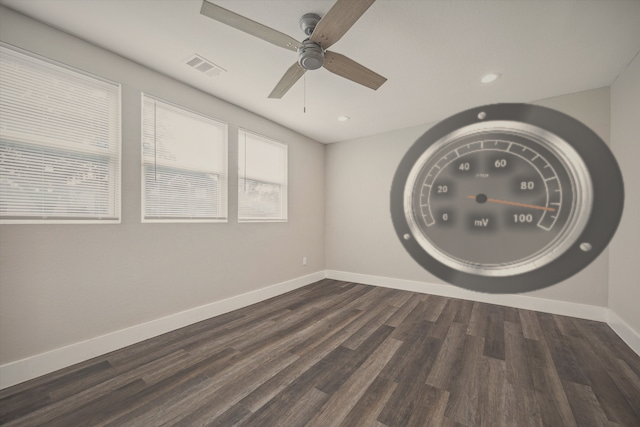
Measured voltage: 92.5 mV
